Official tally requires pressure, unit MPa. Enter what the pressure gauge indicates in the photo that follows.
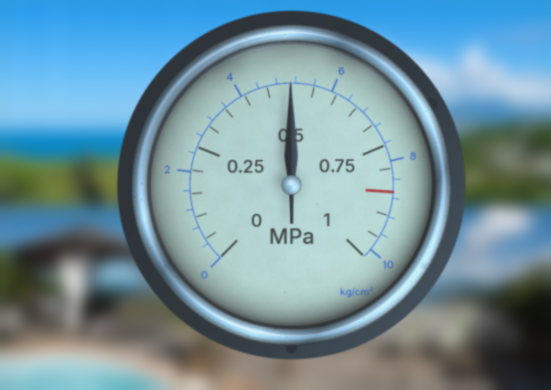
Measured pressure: 0.5 MPa
